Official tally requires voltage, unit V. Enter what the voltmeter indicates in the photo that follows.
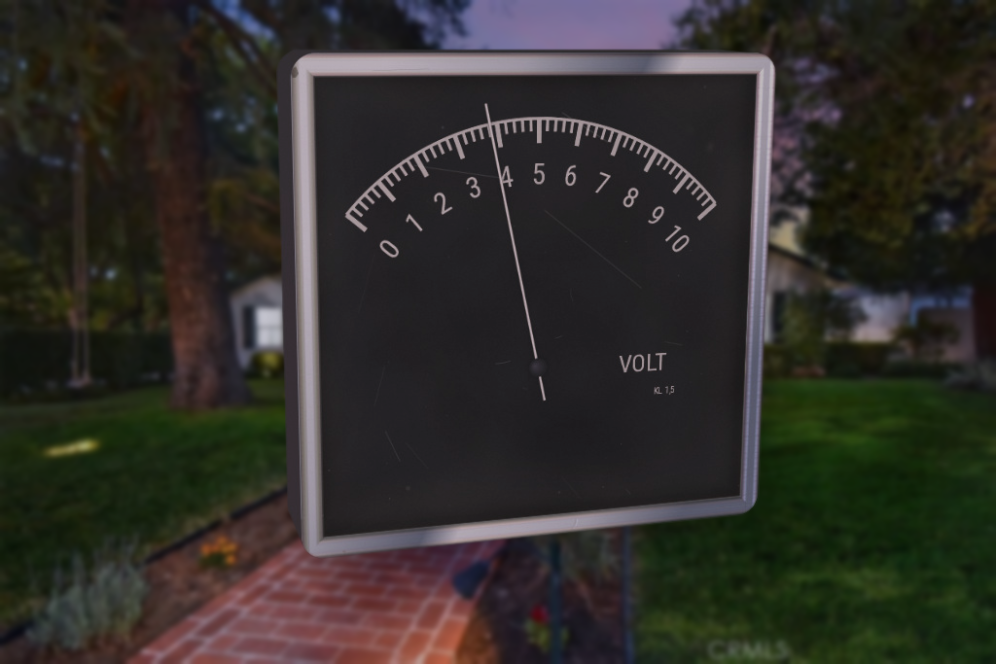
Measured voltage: 3.8 V
